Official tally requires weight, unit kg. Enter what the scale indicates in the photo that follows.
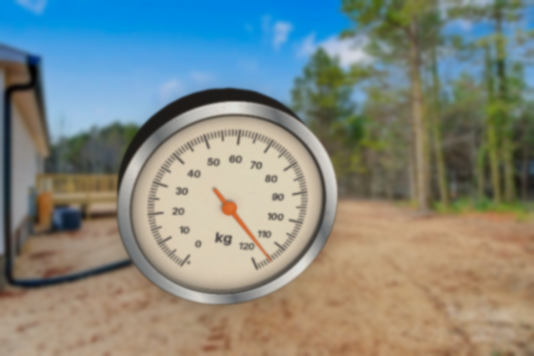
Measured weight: 115 kg
